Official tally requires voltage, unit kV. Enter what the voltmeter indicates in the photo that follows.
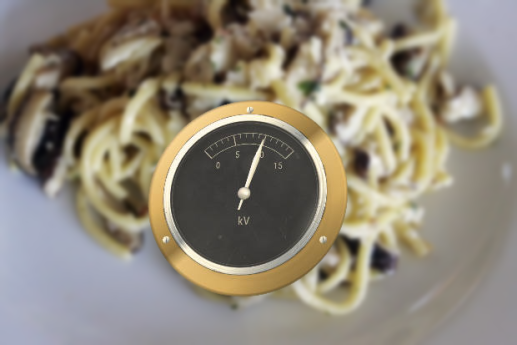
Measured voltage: 10 kV
